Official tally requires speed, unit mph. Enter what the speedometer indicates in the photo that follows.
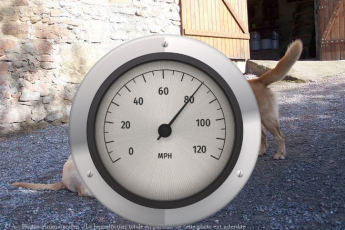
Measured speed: 80 mph
